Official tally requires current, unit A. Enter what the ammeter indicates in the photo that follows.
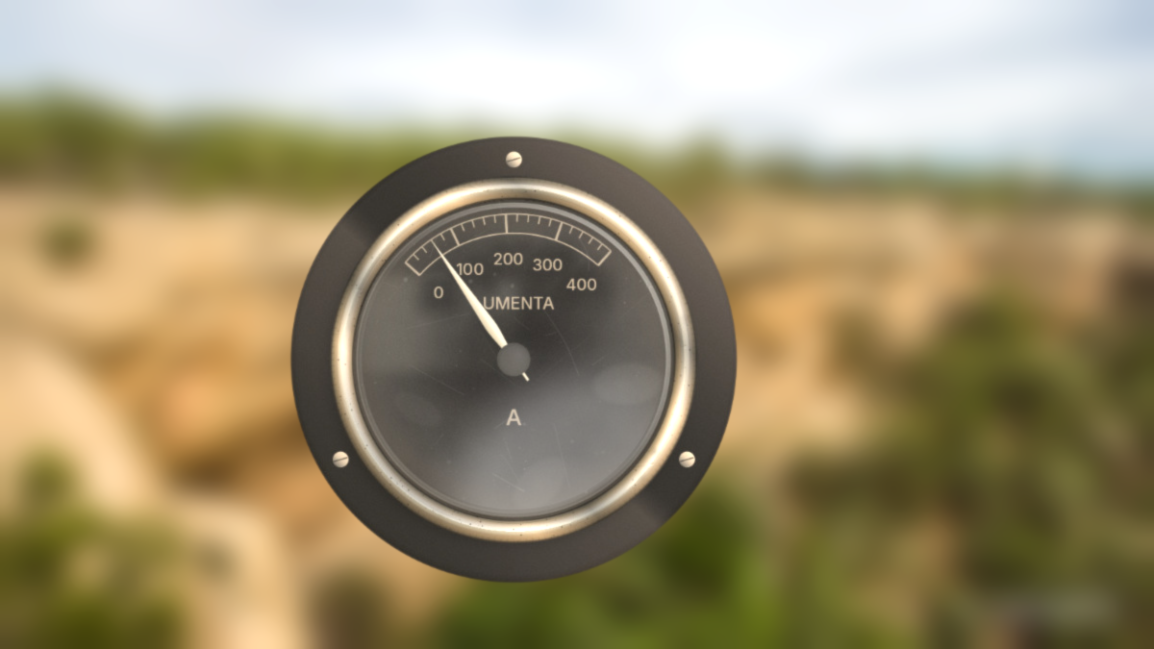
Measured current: 60 A
